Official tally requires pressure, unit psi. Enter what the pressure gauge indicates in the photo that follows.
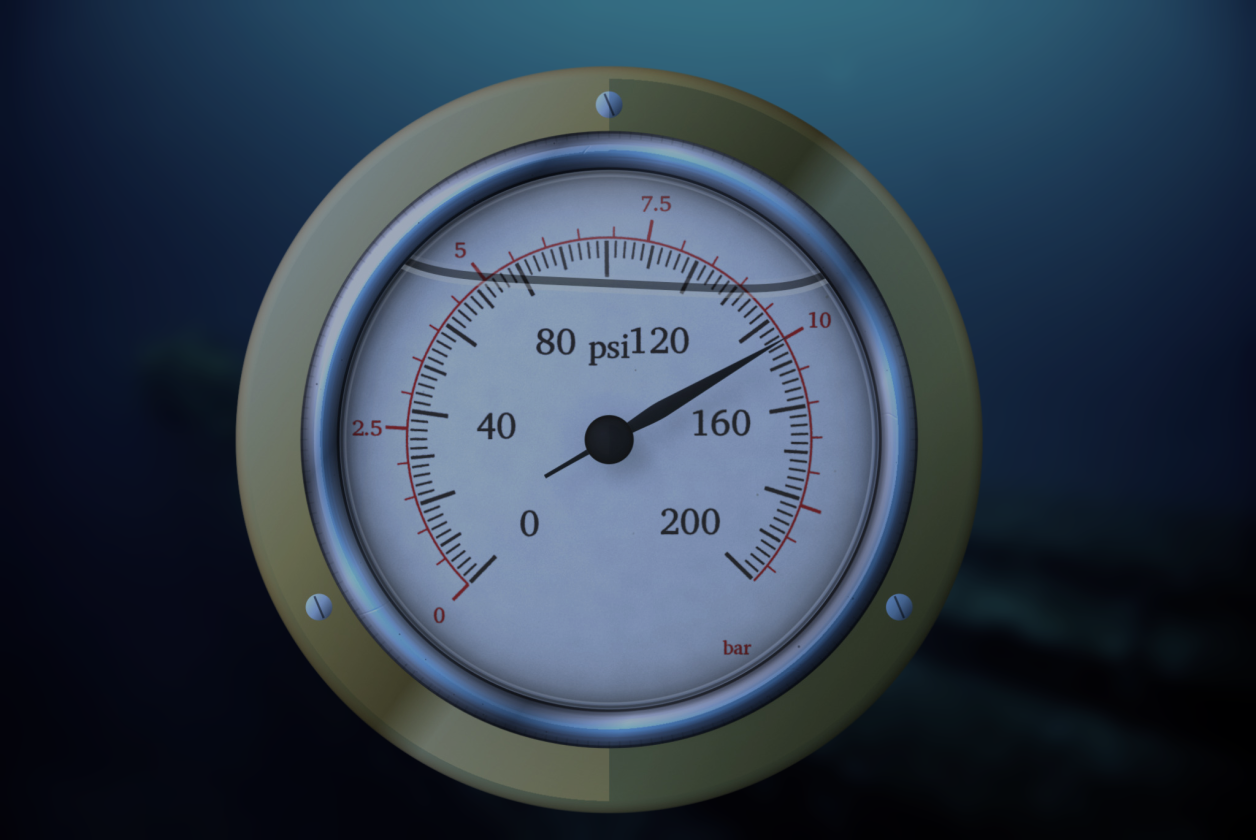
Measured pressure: 145 psi
